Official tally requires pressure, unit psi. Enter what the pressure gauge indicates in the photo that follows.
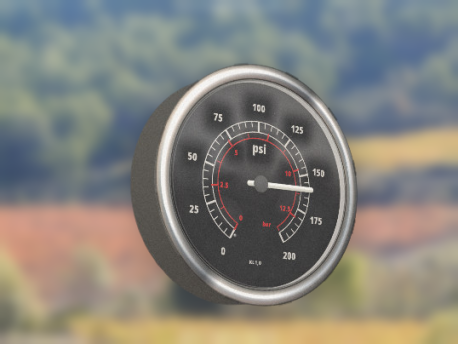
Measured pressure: 160 psi
